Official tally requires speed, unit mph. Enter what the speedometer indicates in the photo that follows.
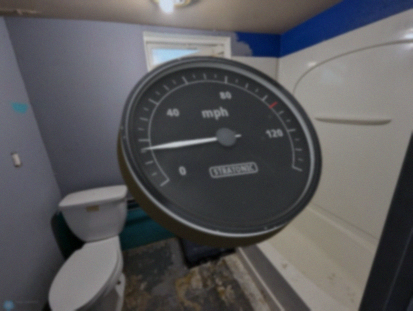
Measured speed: 15 mph
